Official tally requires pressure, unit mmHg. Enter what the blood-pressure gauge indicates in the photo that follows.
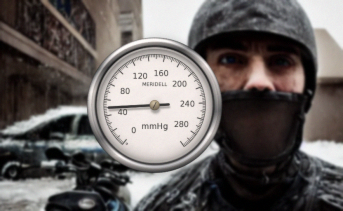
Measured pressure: 50 mmHg
